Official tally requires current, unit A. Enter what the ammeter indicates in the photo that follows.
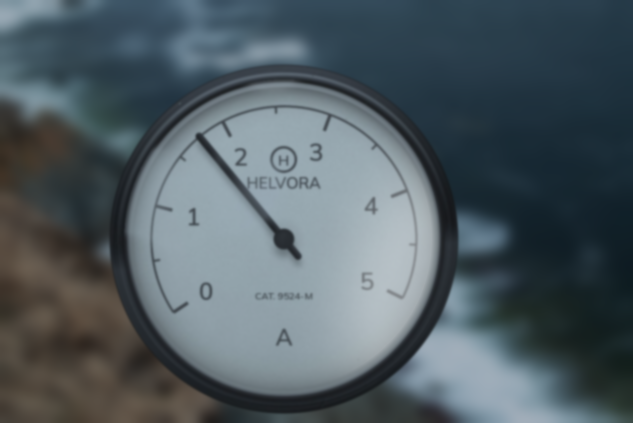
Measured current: 1.75 A
